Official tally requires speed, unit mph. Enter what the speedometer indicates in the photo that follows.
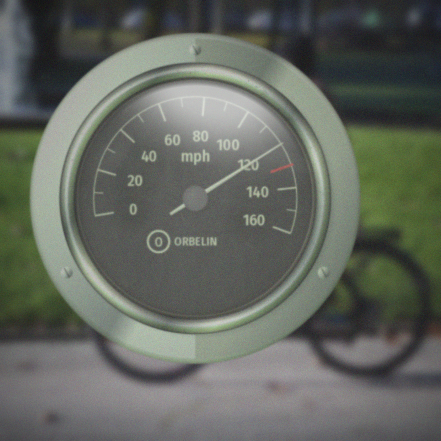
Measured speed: 120 mph
